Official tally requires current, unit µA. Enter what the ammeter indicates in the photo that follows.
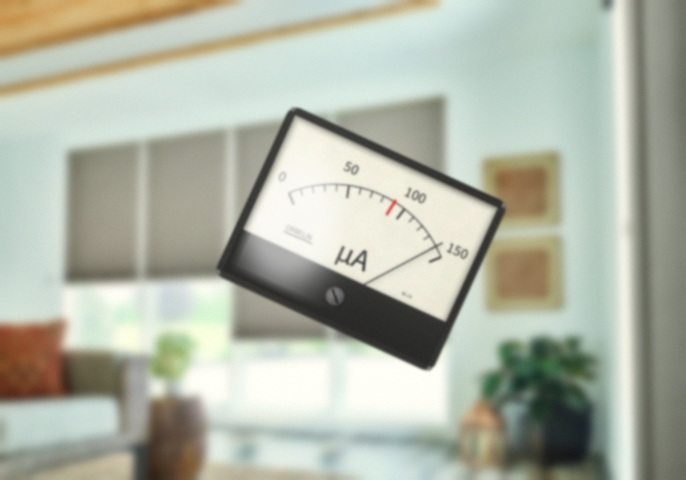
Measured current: 140 µA
